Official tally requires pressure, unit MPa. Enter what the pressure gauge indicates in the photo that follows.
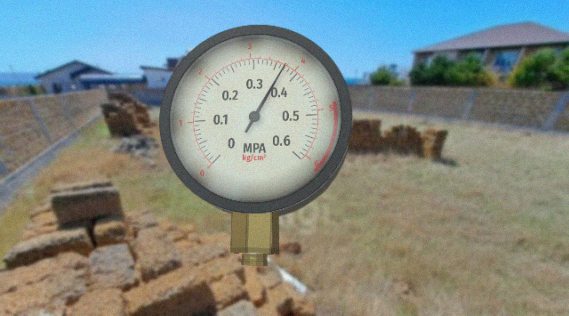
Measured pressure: 0.37 MPa
